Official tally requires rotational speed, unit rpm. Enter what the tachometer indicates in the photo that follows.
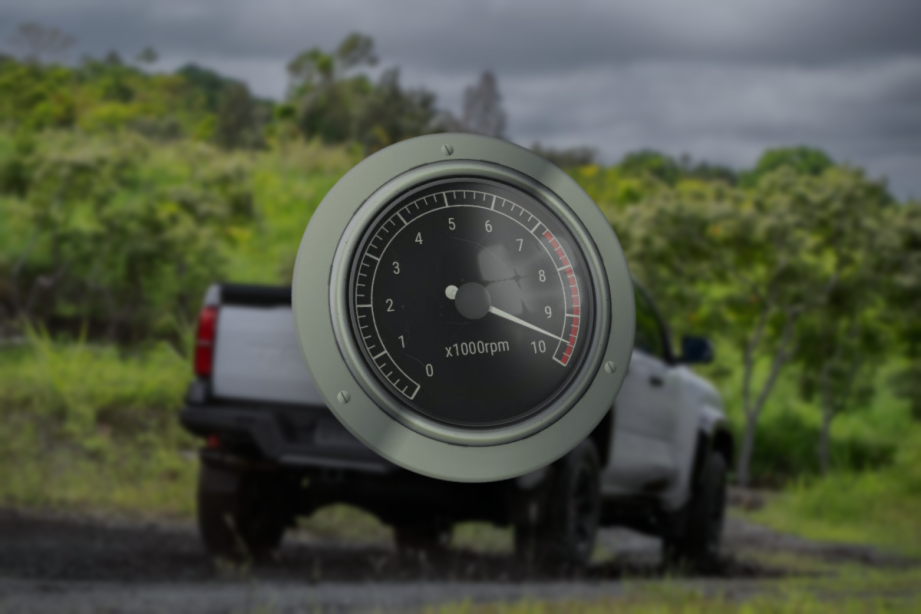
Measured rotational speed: 9600 rpm
